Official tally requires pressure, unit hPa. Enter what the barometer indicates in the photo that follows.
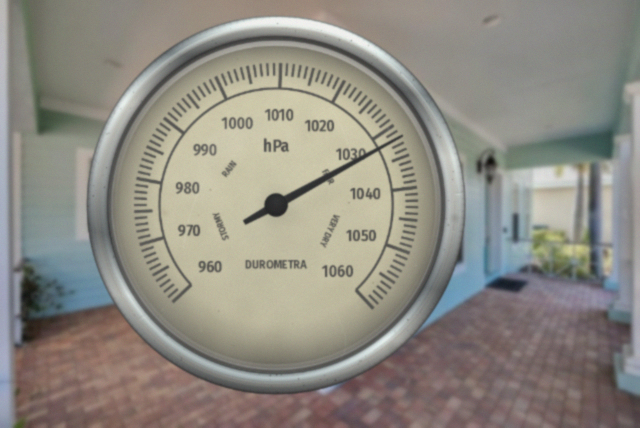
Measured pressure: 1032 hPa
